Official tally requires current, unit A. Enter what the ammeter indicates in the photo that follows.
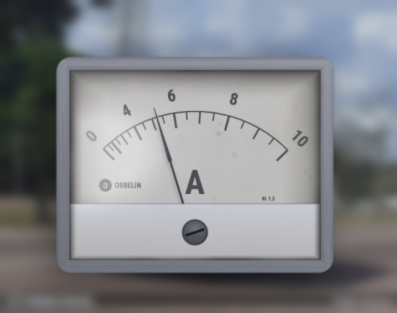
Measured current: 5.25 A
